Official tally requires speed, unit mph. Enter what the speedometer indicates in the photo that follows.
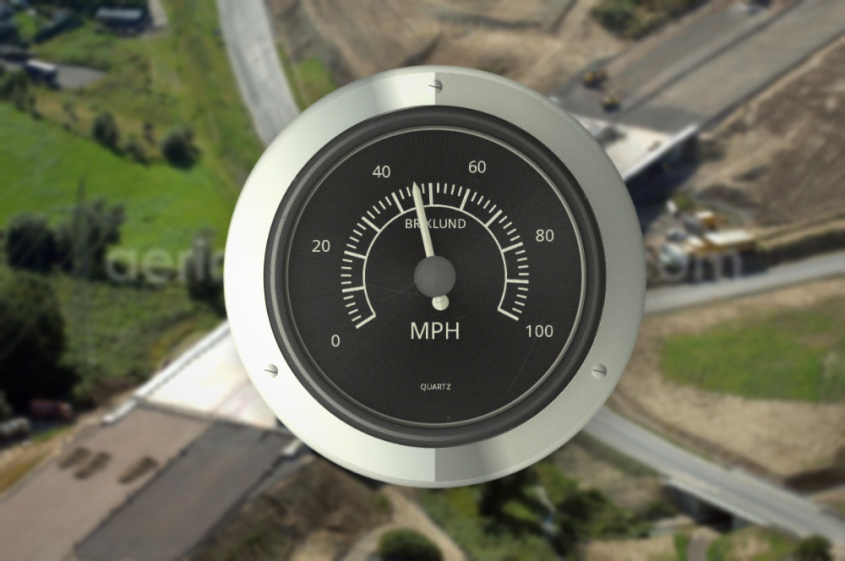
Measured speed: 46 mph
